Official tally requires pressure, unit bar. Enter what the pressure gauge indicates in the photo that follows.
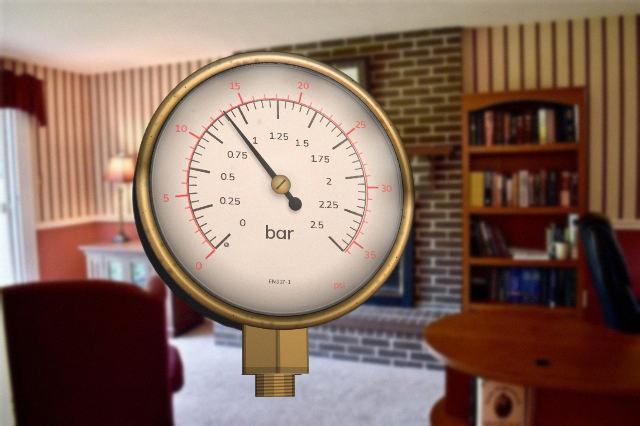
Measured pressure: 0.9 bar
